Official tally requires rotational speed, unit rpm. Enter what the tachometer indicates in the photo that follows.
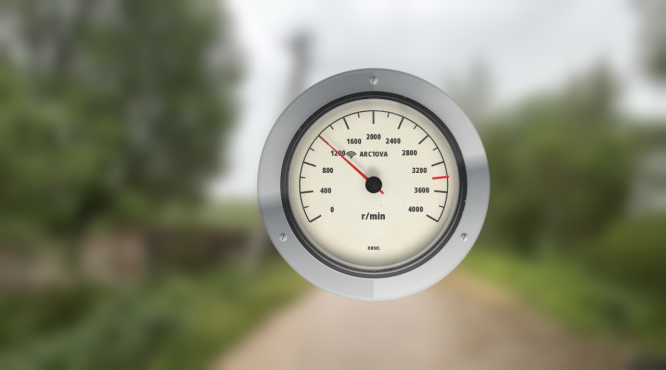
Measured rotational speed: 1200 rpm
